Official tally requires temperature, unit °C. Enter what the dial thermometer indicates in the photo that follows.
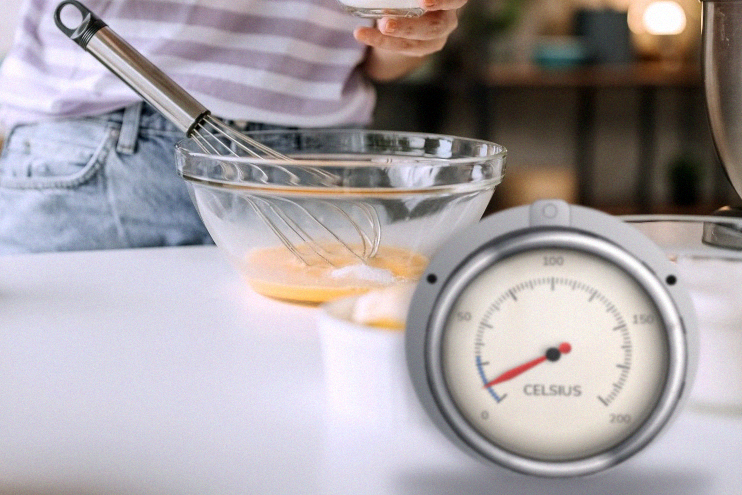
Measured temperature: 12.5 °C
